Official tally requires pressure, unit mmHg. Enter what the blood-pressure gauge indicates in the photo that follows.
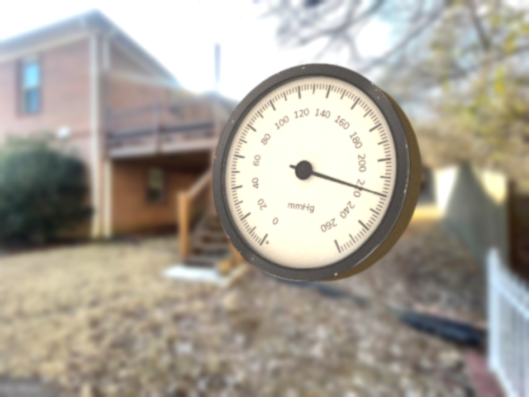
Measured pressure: 220 mmHg
